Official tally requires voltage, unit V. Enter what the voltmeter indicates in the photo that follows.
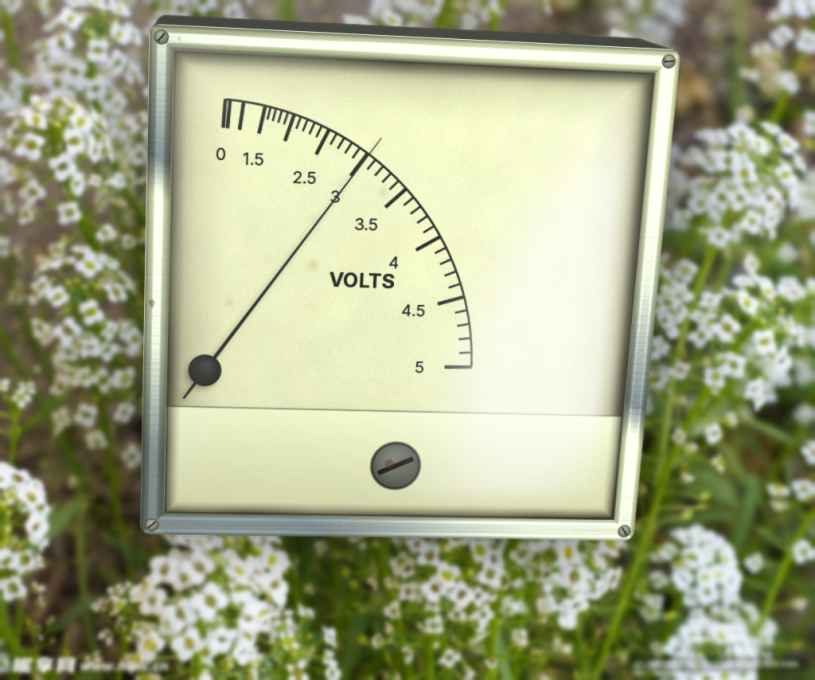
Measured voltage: 3 V
